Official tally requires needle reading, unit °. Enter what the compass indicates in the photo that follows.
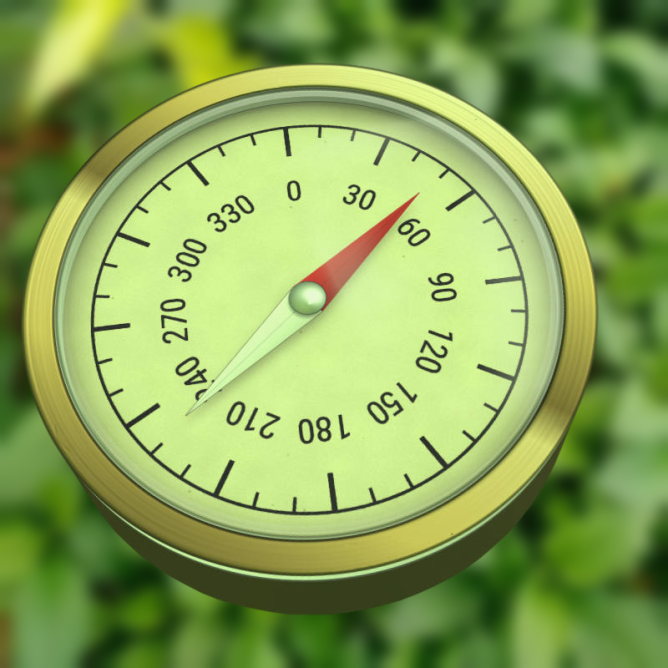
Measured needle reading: 50 °
